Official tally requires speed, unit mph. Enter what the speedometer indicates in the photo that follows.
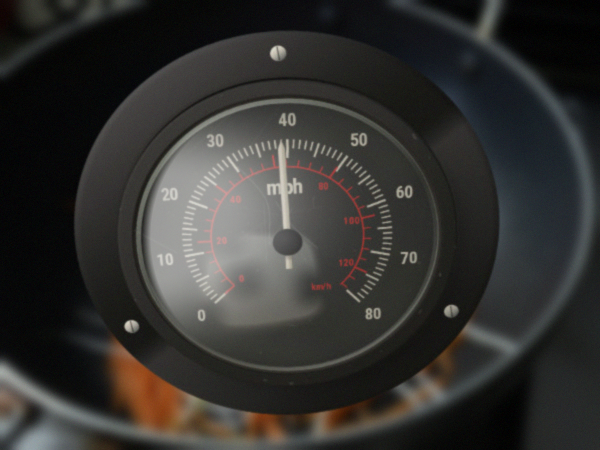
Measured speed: 39 mph
